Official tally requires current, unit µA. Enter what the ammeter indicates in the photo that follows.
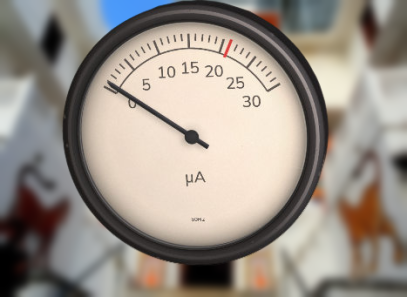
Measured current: 1 µA
